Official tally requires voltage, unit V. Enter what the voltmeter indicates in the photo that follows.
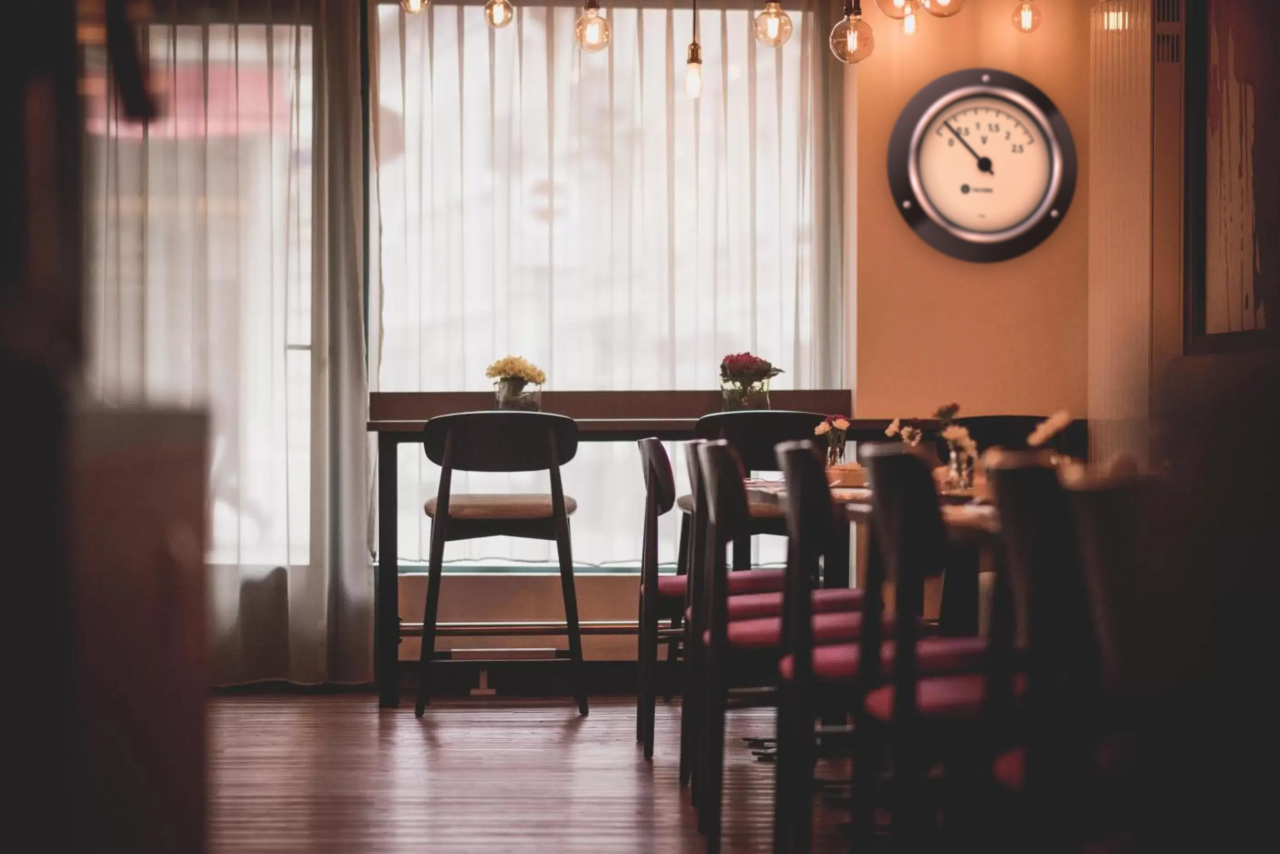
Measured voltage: 0.25 V
